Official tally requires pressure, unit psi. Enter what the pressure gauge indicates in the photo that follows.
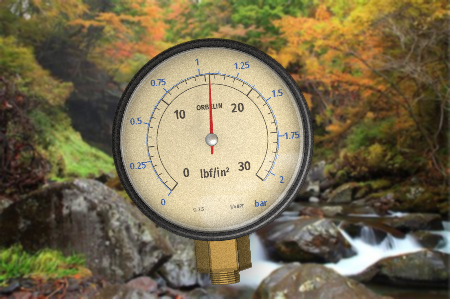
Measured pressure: 15.5 psi
